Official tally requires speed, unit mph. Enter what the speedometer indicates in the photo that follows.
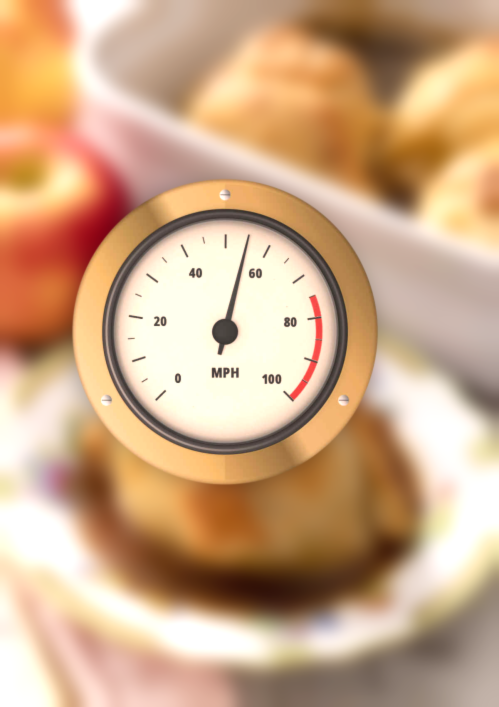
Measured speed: 55 mph
